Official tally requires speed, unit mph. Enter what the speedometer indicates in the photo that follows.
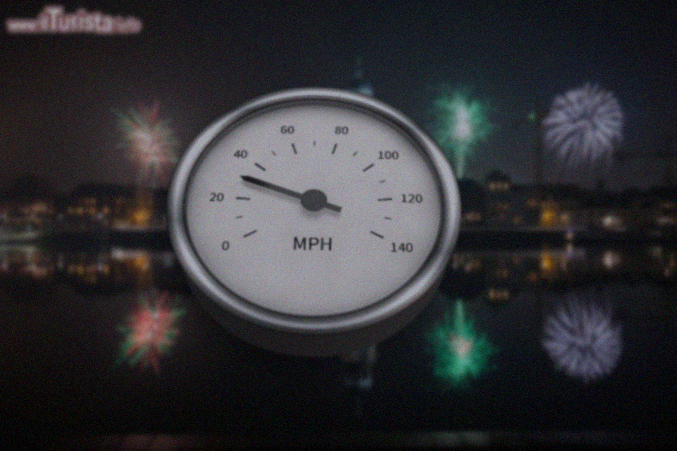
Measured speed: 30 mph
